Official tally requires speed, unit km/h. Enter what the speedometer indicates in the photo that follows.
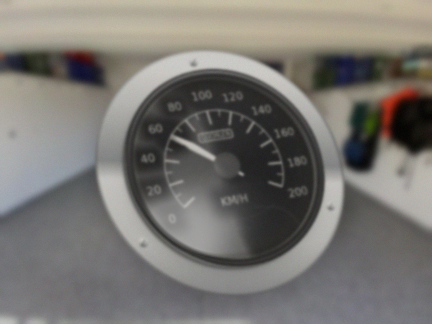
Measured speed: 60 km/h
